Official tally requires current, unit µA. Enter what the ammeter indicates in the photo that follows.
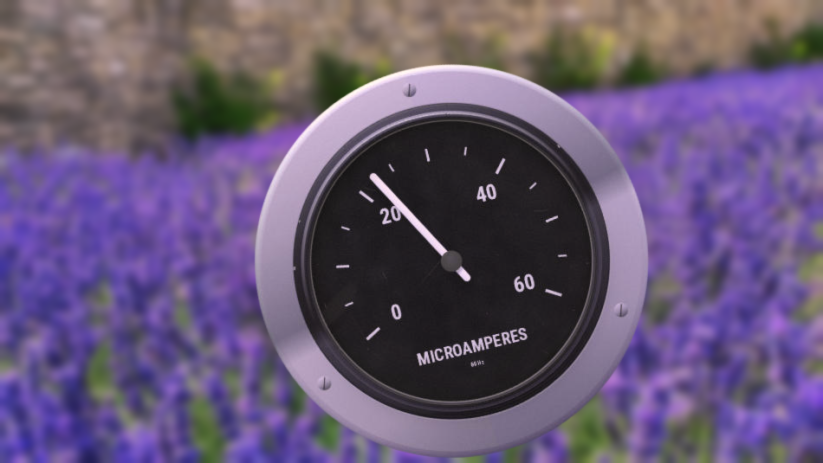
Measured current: 22.5 µA
